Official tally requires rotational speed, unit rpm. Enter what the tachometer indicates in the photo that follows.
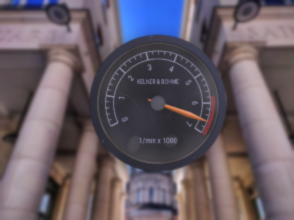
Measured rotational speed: 6600 rpm
